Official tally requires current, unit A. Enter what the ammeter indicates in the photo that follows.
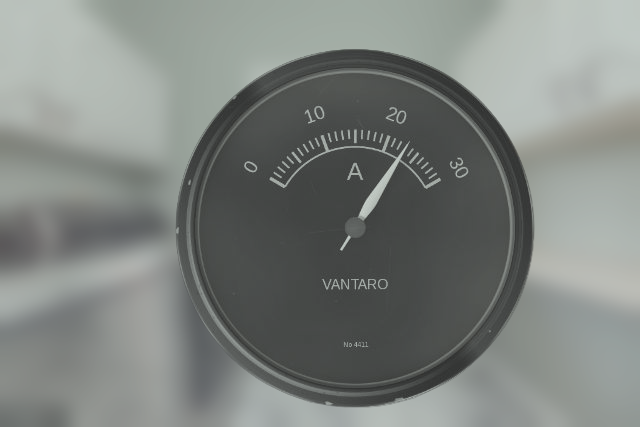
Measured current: 23 A
